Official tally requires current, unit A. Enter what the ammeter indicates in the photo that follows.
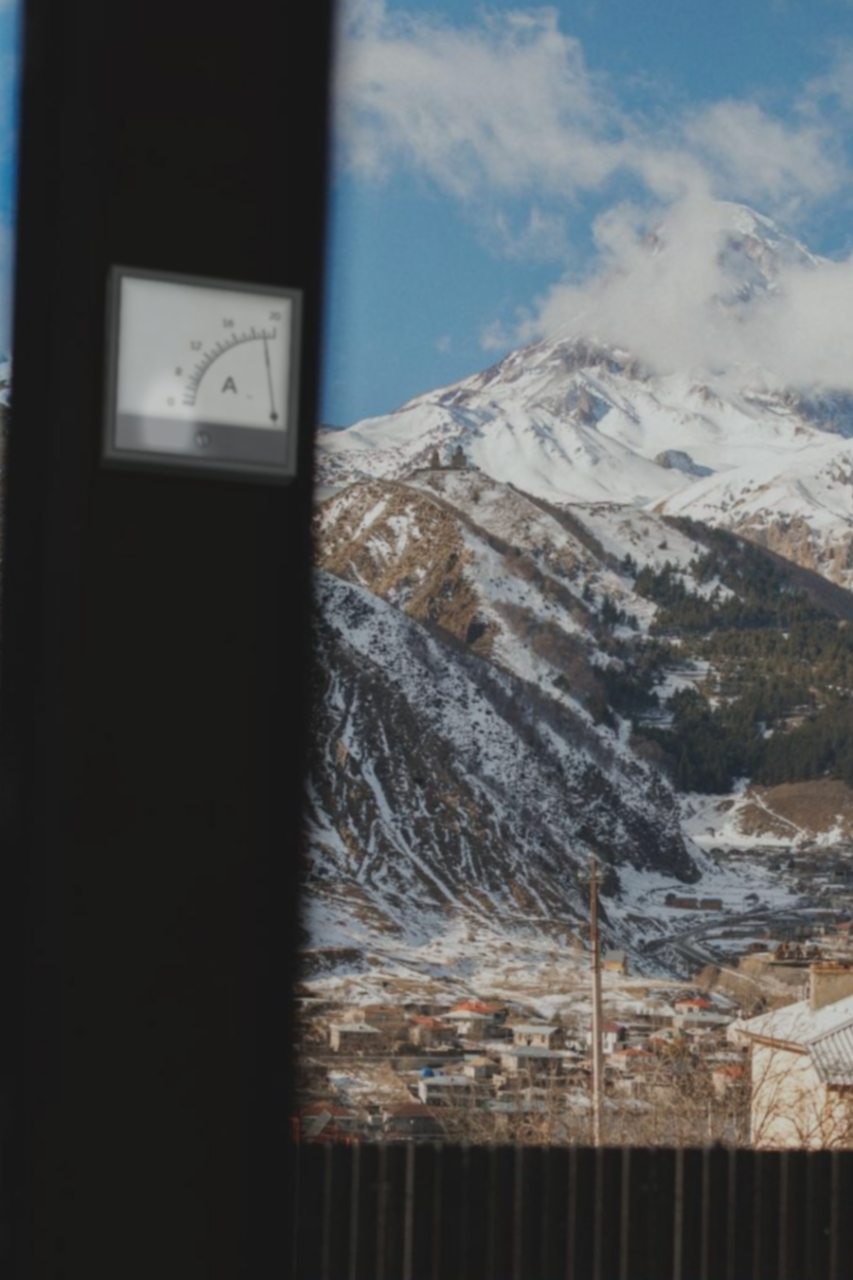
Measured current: 19 A
